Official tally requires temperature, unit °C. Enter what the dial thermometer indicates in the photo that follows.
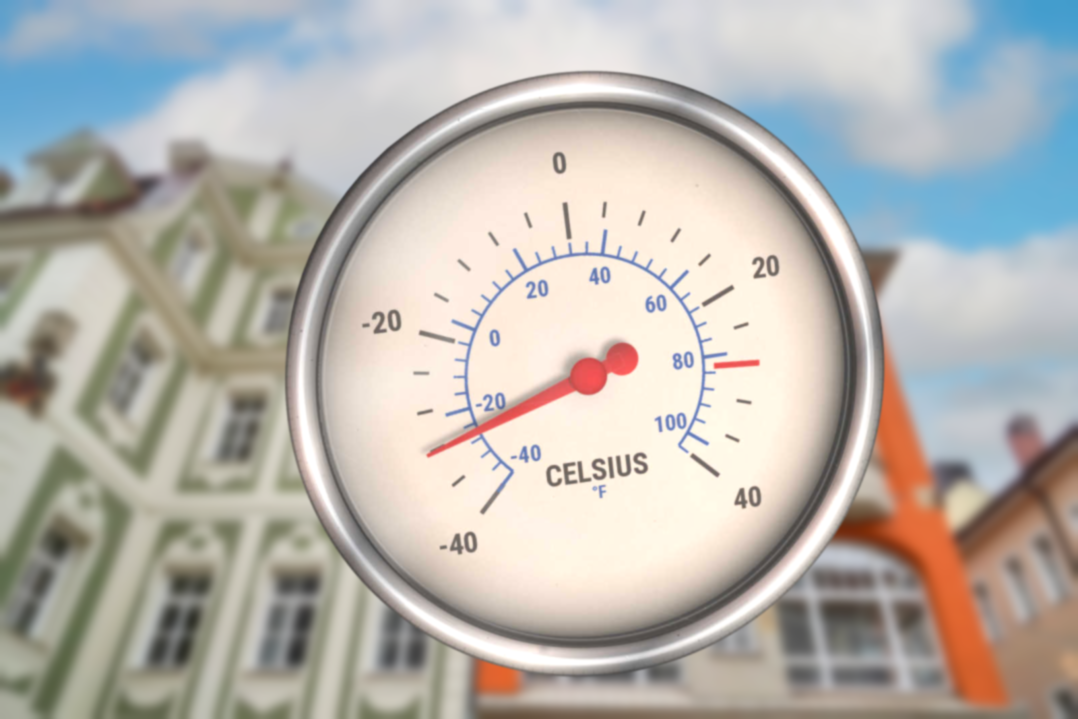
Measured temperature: -32 °C
